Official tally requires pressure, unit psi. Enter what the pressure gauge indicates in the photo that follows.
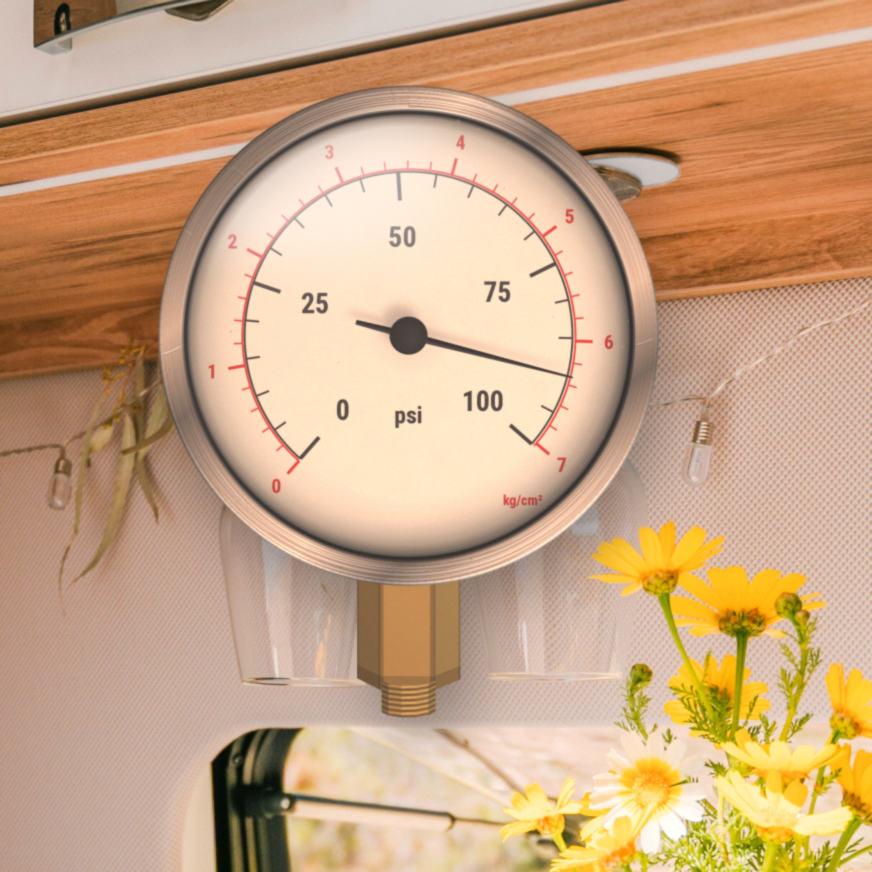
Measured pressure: 90 psi
